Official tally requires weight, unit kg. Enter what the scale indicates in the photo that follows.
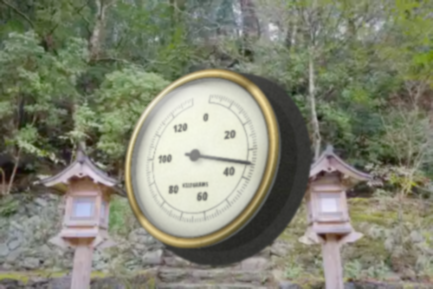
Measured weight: 35 kg
